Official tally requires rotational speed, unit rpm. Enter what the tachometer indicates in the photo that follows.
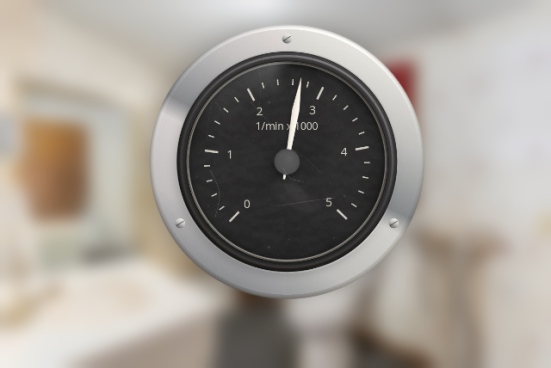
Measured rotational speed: 2700 rpm
